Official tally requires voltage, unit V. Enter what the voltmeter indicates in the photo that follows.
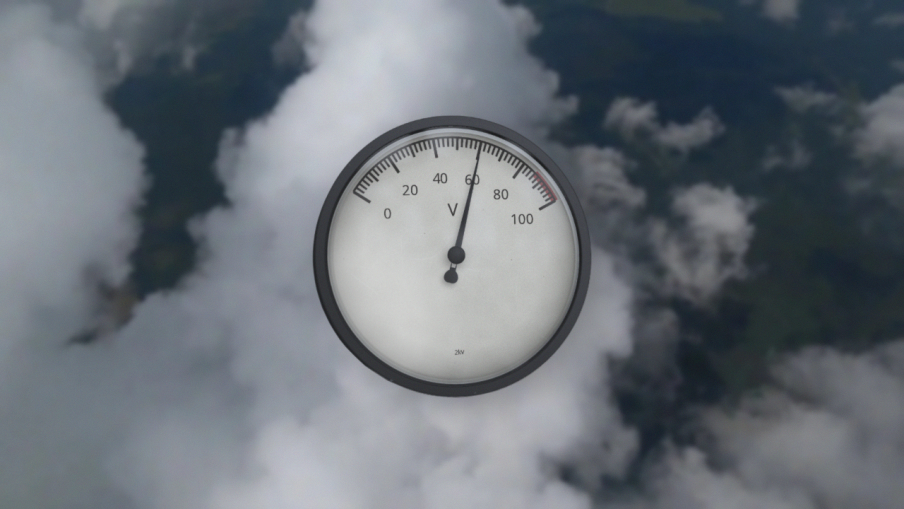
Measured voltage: 60 V
